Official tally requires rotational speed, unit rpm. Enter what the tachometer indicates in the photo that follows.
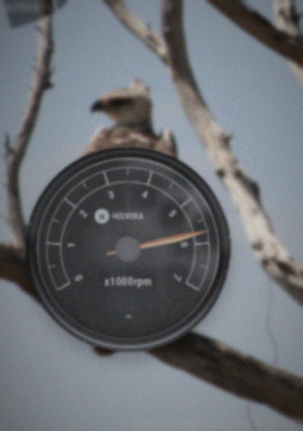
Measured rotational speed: 5750 rpm
